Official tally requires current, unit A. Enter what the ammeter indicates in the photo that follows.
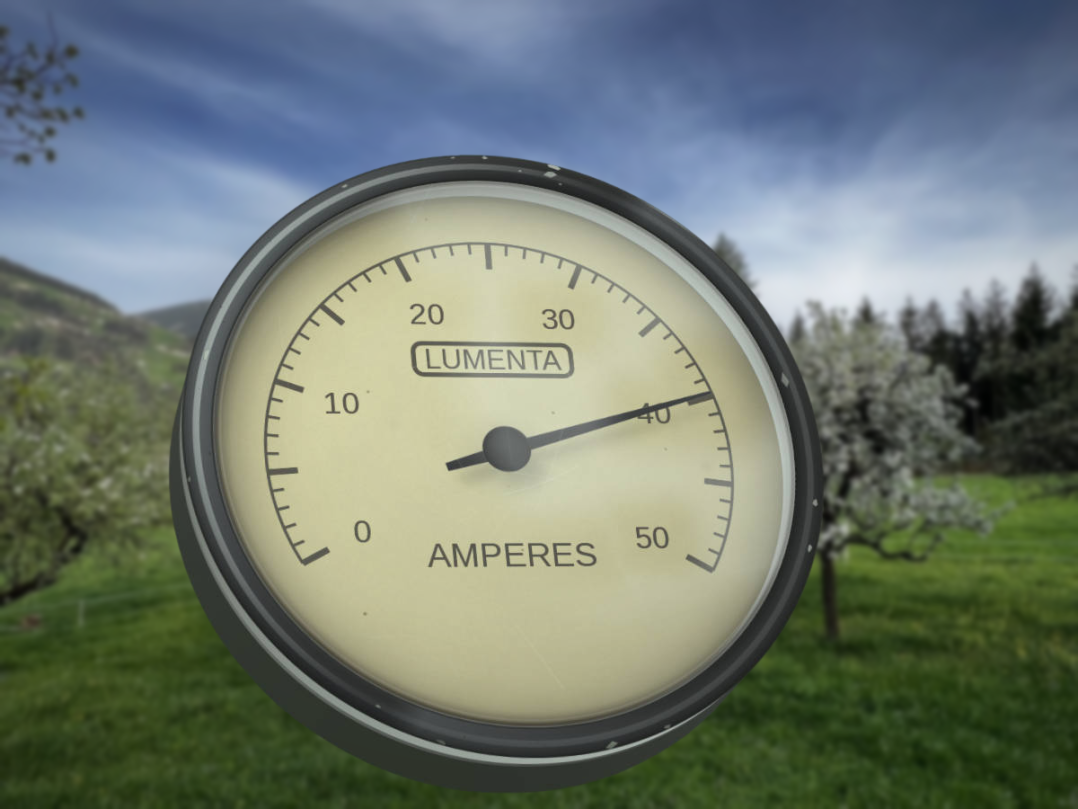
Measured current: 40 A
